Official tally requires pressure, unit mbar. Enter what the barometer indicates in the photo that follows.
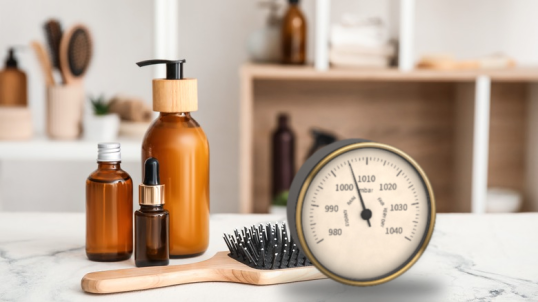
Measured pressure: 1005 mbar
